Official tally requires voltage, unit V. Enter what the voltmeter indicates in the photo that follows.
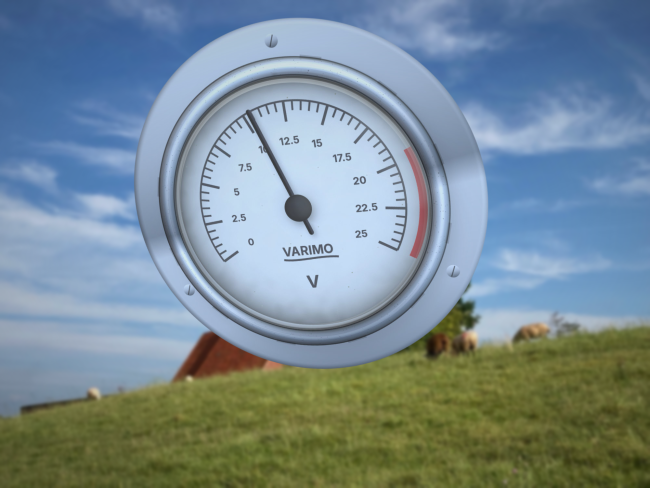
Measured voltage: 10.5 V
